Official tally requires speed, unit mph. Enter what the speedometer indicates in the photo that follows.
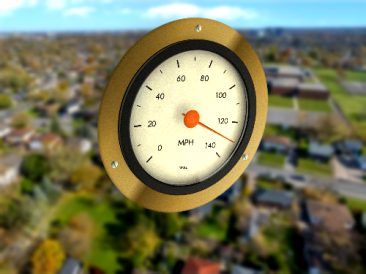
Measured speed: 130 mph
